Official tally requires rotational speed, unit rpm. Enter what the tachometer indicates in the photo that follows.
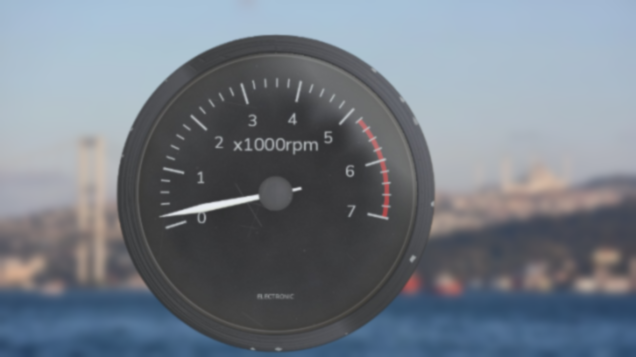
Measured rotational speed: 200 rpm
